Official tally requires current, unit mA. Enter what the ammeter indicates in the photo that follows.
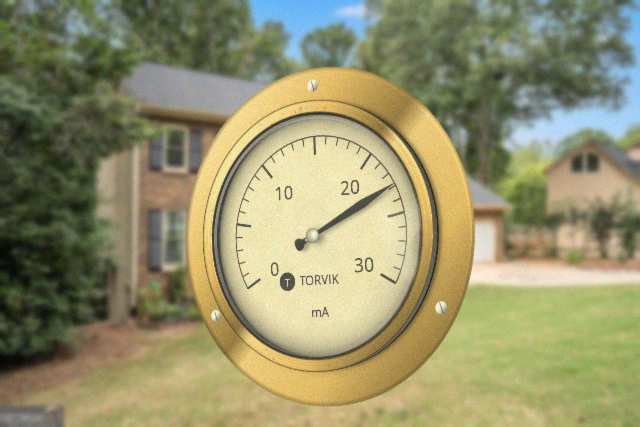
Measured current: 23 mA
